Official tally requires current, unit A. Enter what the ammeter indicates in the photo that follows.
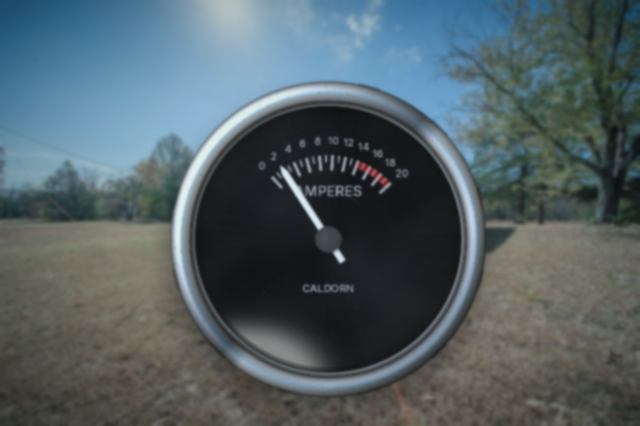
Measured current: 2 A
